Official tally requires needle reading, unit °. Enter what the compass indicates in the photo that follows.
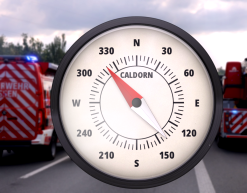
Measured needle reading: 320 °
